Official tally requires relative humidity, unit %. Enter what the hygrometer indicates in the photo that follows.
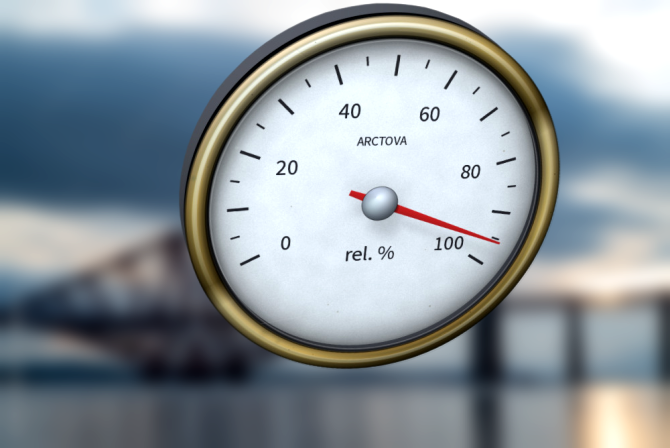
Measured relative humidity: 95 %
